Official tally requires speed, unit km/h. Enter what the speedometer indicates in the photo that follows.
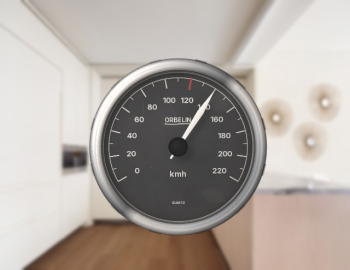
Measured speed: 140 km/h
